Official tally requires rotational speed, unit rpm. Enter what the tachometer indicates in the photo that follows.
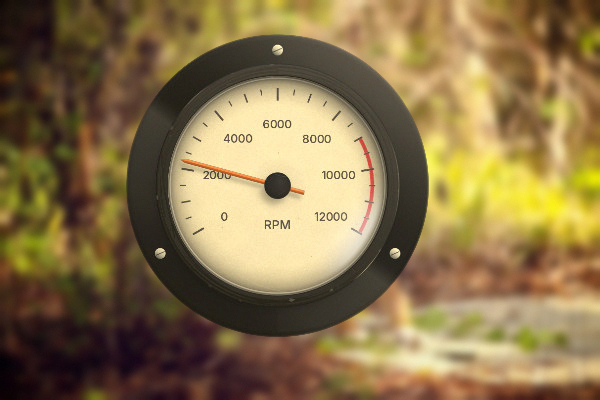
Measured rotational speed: 2250 rpm
